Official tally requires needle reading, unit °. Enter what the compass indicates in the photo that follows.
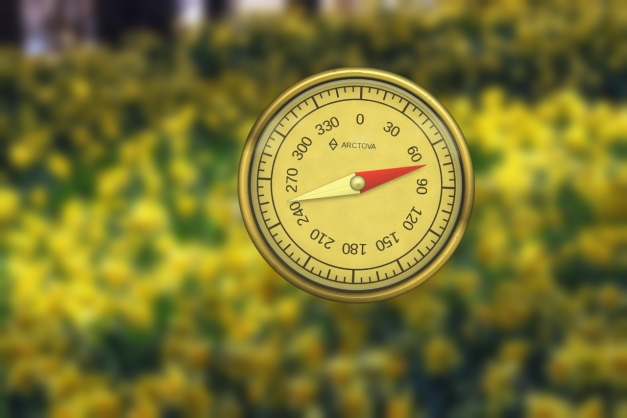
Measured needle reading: 72.5 °
